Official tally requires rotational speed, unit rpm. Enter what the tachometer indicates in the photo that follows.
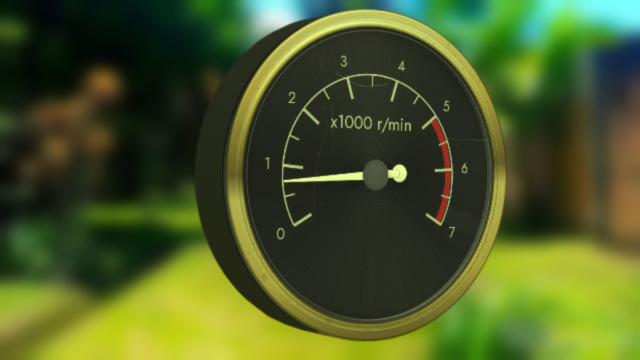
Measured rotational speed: 750 rpm
